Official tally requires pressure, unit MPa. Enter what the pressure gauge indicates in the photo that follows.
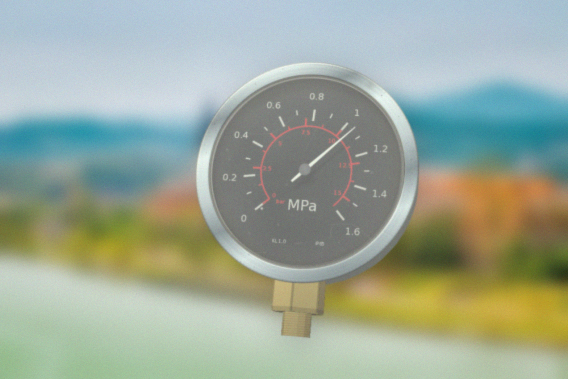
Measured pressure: 1.05 MPa
